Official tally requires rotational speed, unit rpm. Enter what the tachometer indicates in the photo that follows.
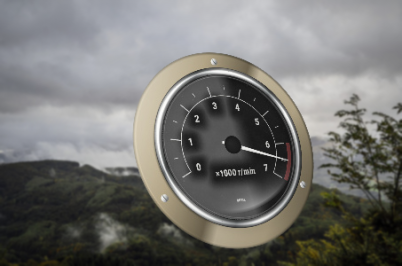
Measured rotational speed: 6500 rpm
